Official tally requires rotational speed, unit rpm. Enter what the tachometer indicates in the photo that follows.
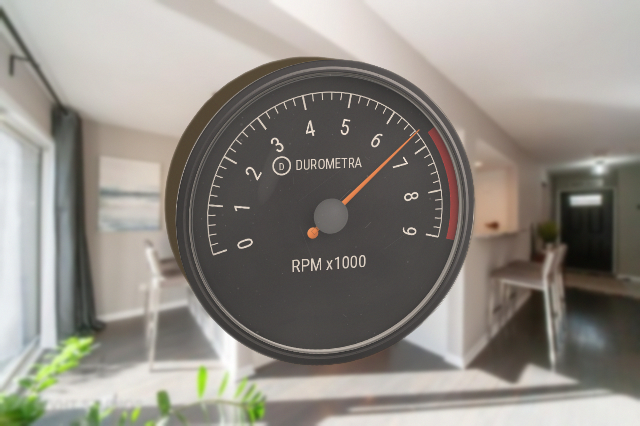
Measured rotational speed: 6600 rpm
